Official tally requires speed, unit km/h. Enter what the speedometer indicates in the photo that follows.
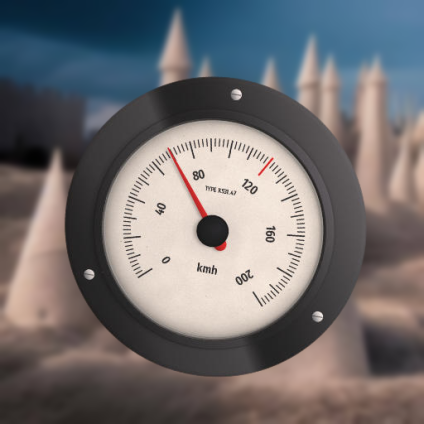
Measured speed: 70 km/h
